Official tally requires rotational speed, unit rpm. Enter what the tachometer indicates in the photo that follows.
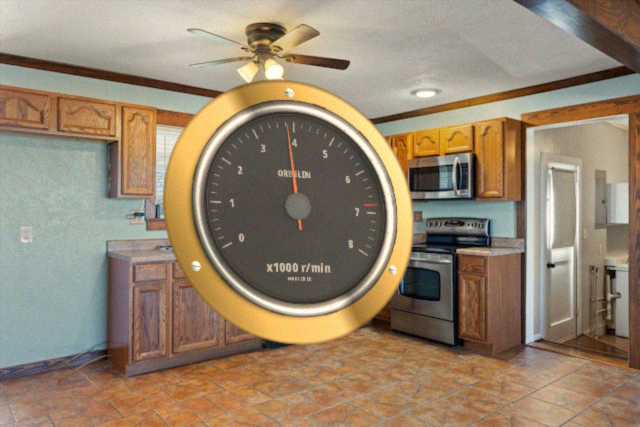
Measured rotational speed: 3800 rpm
